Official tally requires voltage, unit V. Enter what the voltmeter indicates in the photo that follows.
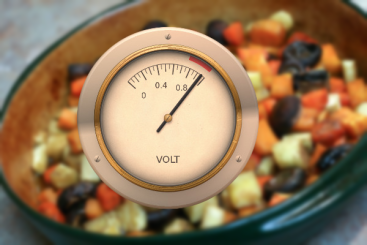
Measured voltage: 0.95 V
